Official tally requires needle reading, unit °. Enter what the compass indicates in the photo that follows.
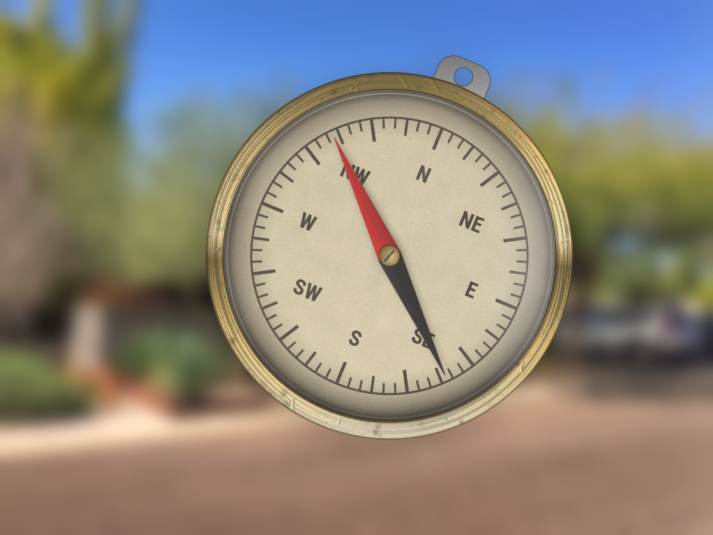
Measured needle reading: 312.5 °
